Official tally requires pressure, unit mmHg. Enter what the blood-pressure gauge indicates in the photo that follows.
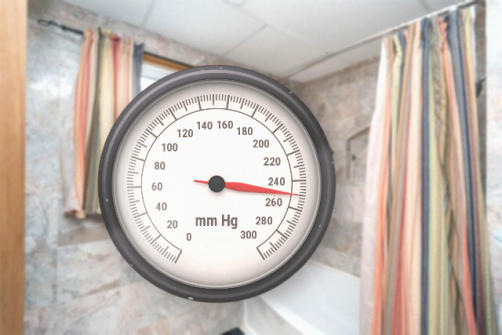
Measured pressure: 250 mmHg
